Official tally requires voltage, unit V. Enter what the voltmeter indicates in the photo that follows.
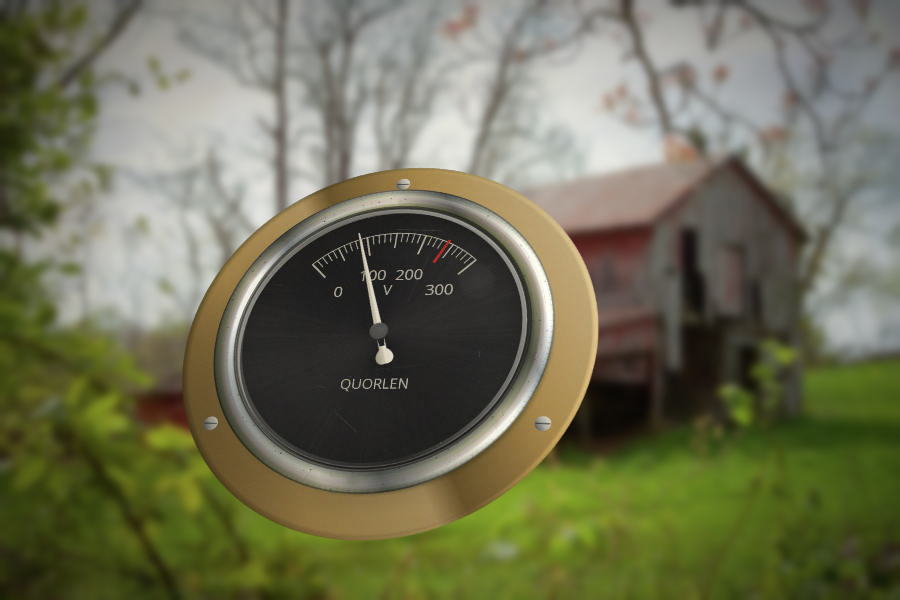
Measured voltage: 90 V
